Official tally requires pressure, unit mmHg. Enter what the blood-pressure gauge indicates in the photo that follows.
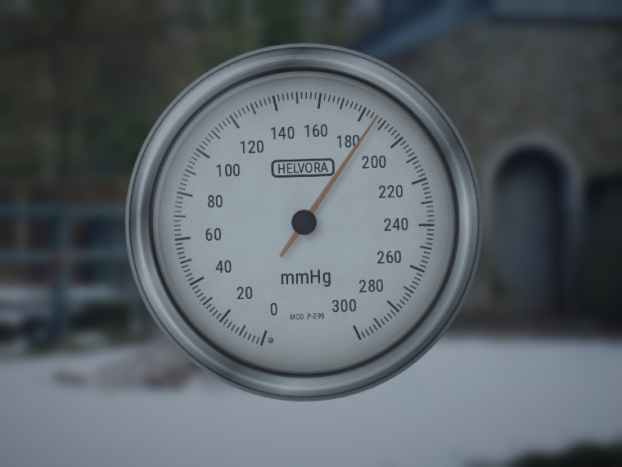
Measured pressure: 186 mmHg
